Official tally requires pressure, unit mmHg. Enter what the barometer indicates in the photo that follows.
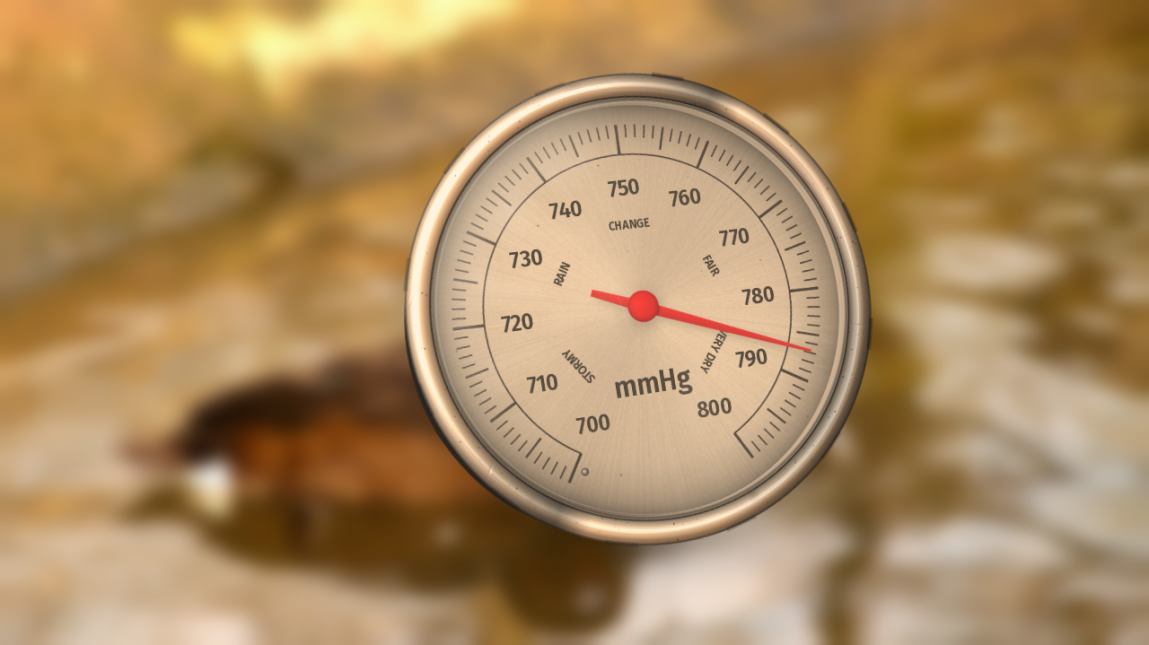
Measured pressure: 787 mmHg
